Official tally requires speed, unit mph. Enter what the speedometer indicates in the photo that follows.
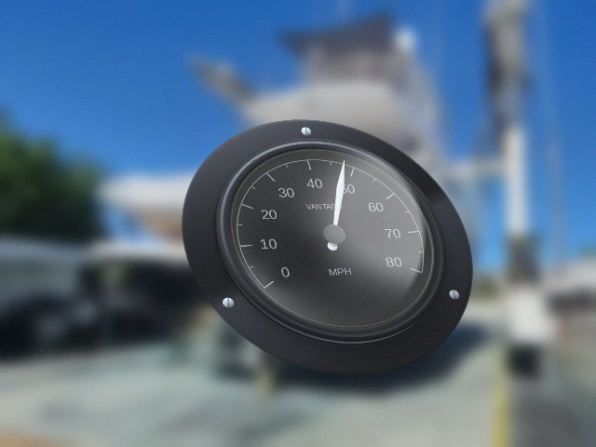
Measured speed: 47.5 mph
